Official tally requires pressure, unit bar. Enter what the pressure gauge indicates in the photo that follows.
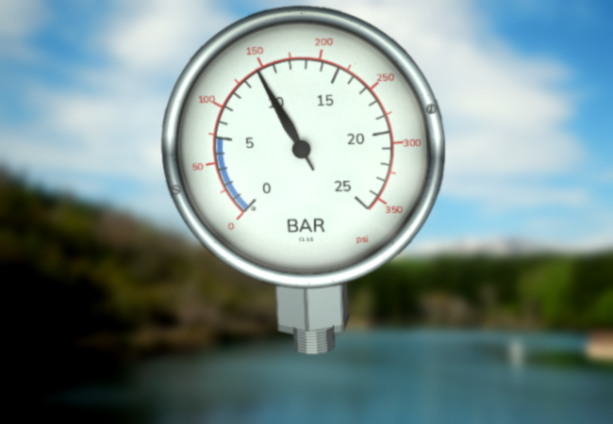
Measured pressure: 10 bar
